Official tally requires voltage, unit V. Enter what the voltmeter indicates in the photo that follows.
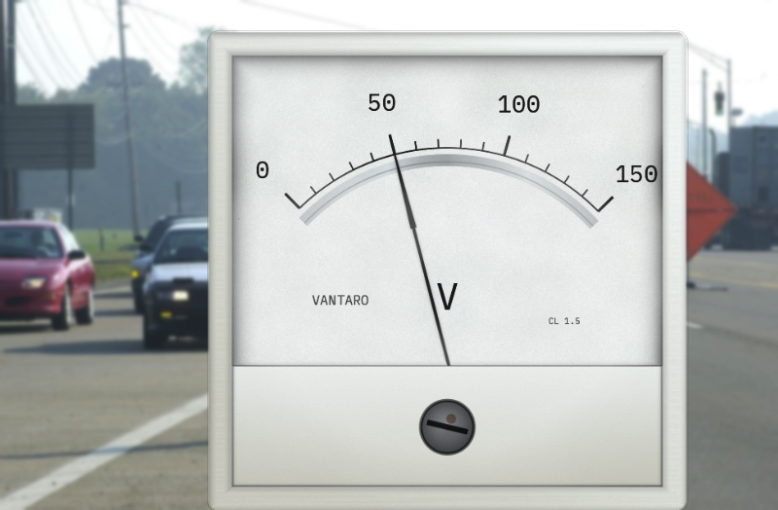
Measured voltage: 50 V
